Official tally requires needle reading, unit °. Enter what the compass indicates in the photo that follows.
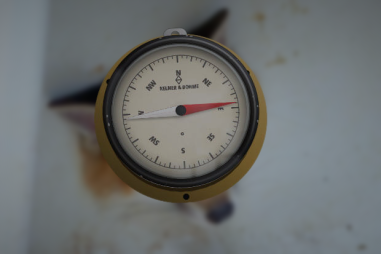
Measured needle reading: 85 °
